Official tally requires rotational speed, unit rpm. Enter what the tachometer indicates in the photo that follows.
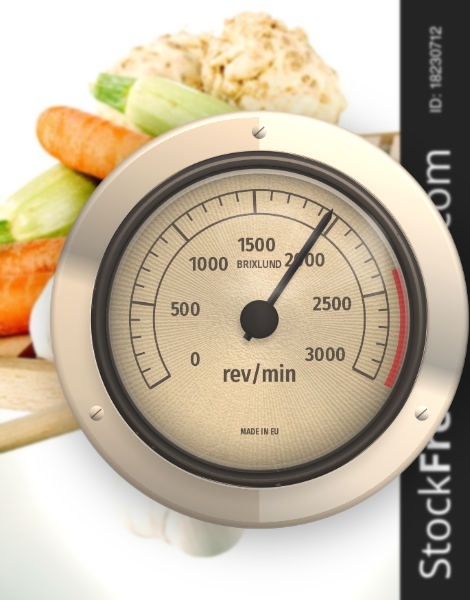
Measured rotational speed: 1950 rpm
